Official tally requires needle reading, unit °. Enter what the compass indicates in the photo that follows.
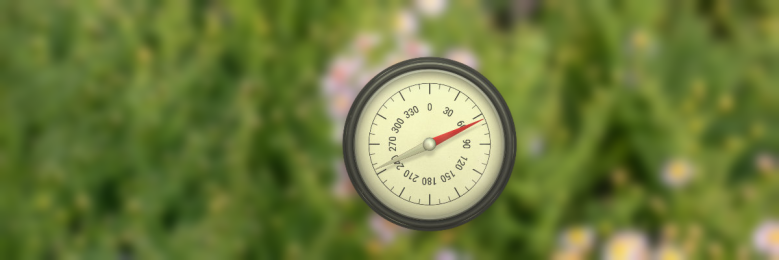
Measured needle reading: 65 °
